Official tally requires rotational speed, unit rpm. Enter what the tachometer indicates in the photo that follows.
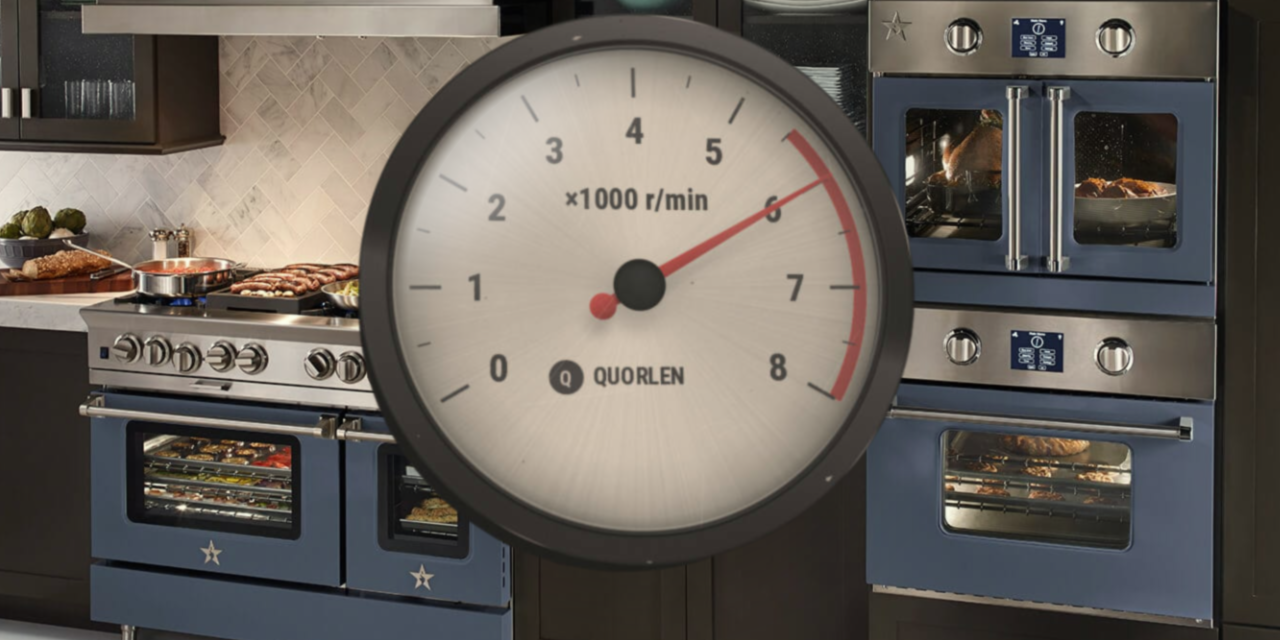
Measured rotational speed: 6000 rpm
